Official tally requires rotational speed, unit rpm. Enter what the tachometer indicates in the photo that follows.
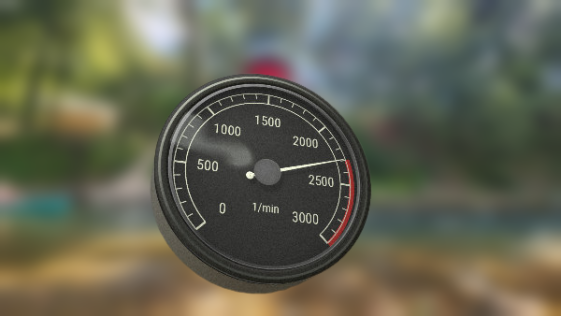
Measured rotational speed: 2300 rpm
